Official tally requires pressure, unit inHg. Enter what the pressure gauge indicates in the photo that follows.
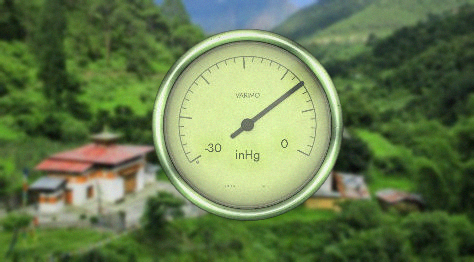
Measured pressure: -8 inHg
